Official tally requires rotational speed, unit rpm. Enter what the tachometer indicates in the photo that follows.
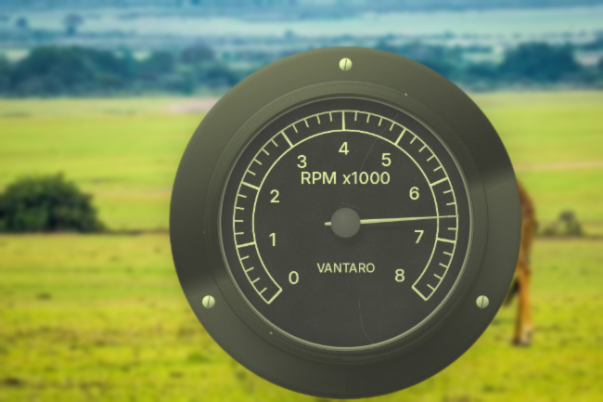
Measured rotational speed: 6600 rpm
